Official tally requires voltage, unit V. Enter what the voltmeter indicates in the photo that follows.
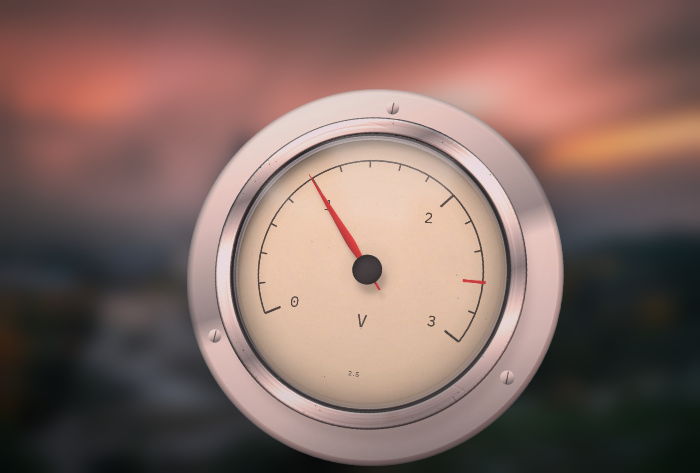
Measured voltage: 1 V
